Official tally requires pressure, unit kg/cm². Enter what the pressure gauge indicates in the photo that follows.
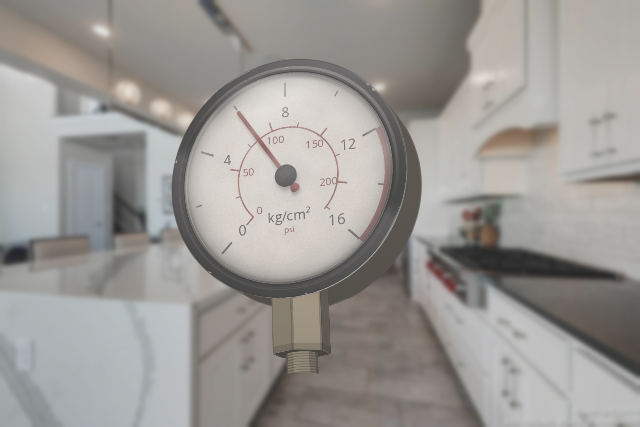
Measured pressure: 6 kg/cm²
